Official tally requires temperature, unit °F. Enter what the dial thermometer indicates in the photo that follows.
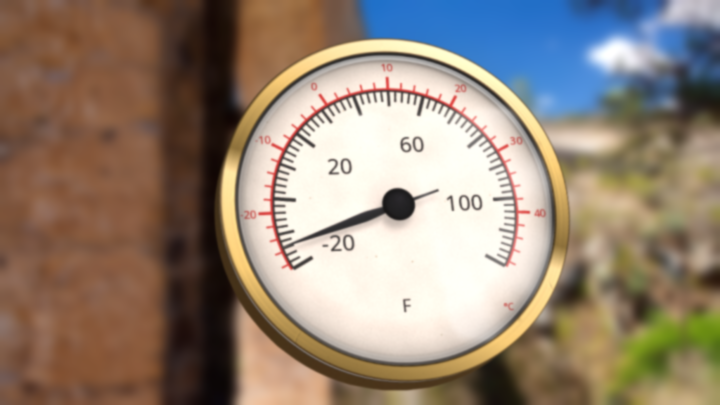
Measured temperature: -14 °F
